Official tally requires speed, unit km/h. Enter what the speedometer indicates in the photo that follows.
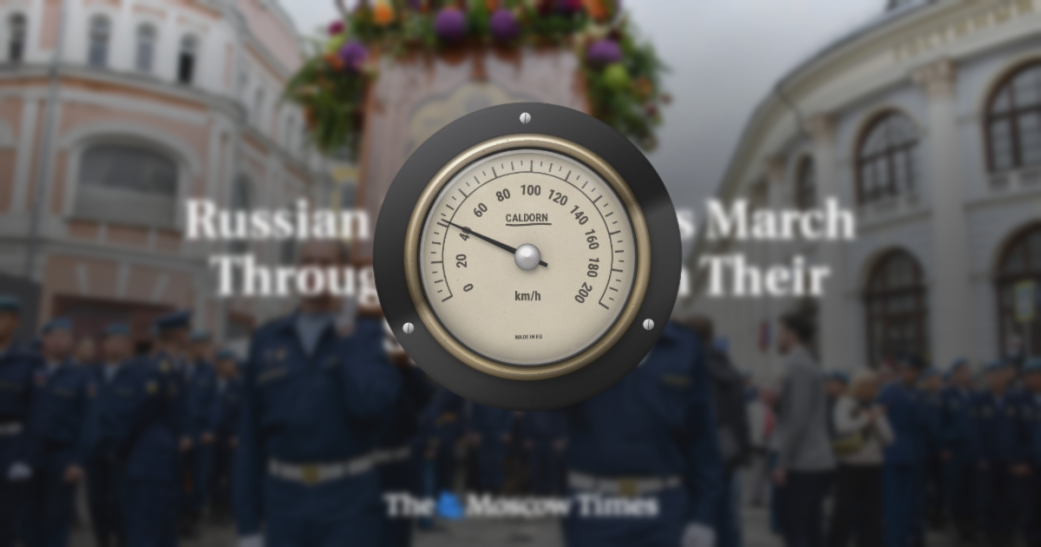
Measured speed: 42.5 km/h
